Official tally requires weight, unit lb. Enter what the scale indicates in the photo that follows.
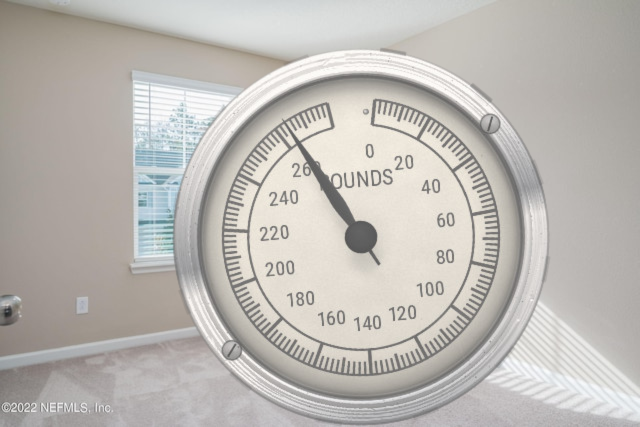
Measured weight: 264 lb
